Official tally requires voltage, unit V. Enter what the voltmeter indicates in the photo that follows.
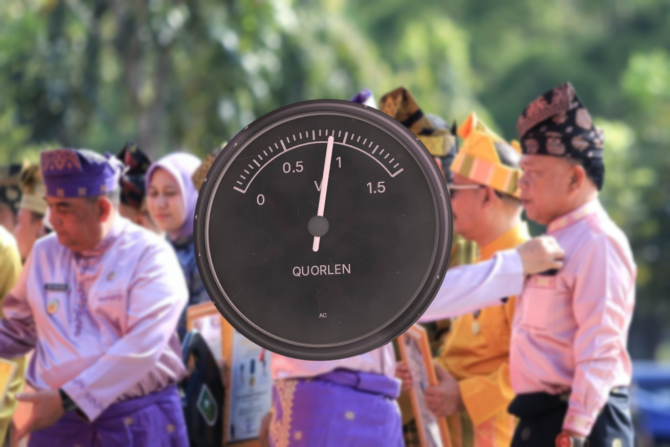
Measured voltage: 0.9 V
